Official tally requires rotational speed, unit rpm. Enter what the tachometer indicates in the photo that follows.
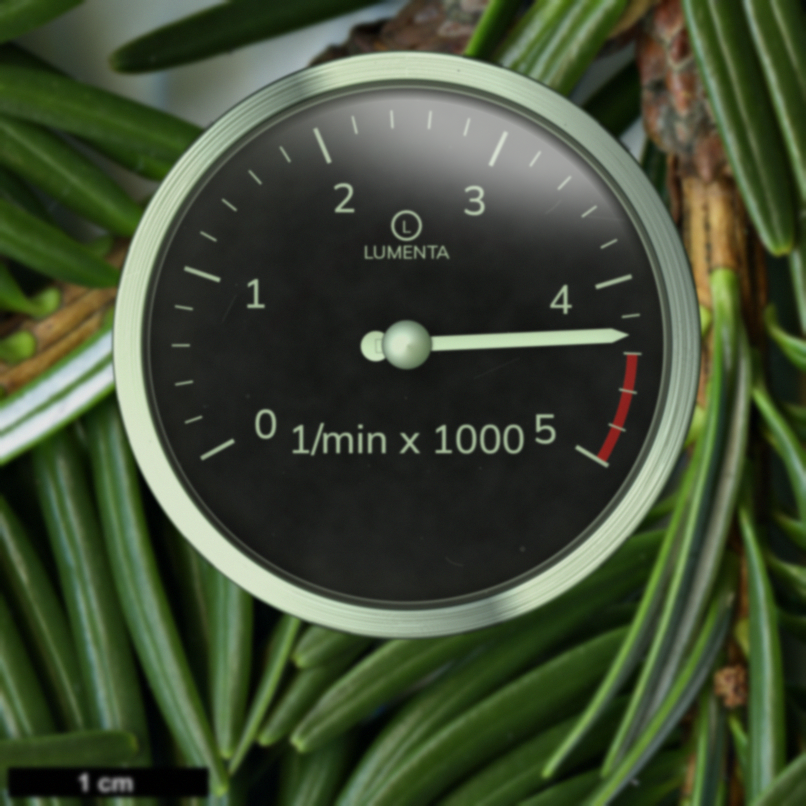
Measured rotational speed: 4300 rpm
